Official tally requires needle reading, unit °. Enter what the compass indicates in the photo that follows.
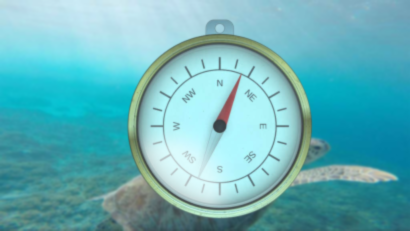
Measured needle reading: 22.5 °
